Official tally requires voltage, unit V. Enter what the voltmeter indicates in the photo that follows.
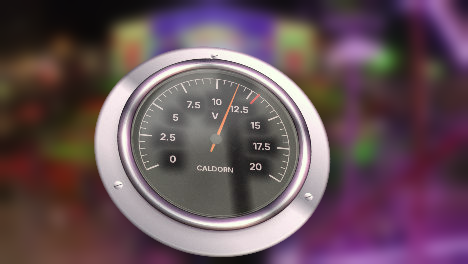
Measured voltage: 11.5 V
